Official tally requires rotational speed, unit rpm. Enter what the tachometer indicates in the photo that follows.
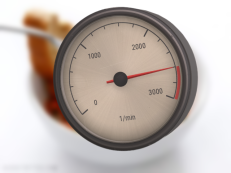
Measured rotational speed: 2600 rpm
